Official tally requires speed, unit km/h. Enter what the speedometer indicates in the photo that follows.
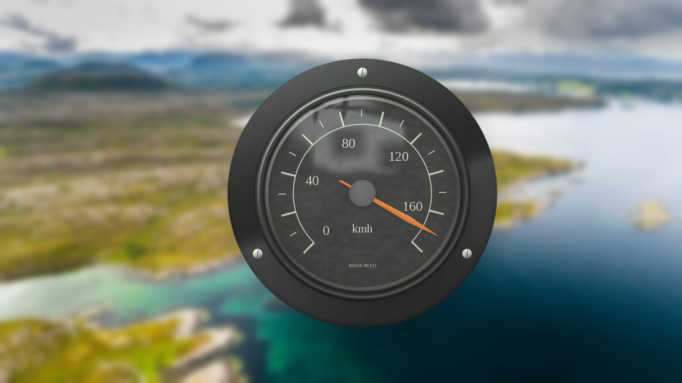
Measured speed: 170 km/h
